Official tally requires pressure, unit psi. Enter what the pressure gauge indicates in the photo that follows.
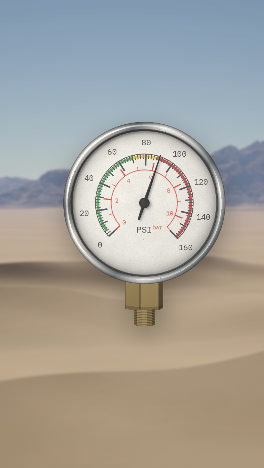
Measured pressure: 90 psi
